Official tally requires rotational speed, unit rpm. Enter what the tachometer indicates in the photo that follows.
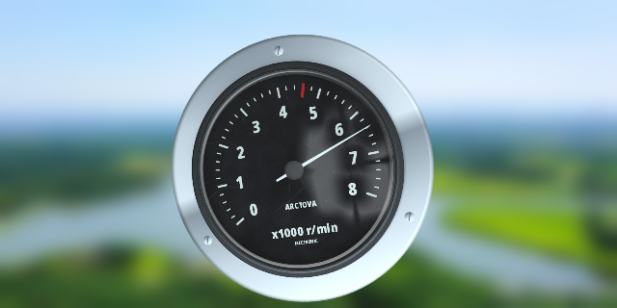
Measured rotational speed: 6400 rpm
